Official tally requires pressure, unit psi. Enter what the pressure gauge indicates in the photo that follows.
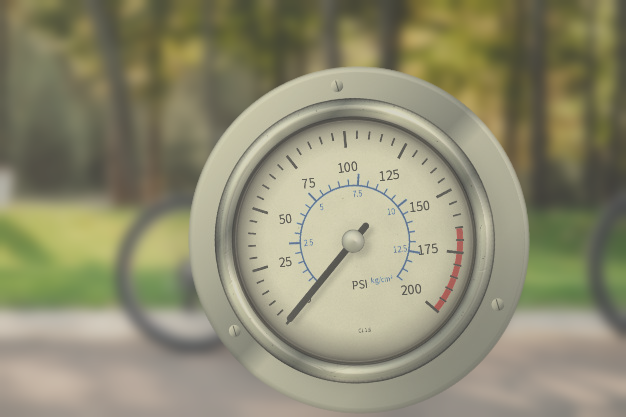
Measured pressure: 0 psi
